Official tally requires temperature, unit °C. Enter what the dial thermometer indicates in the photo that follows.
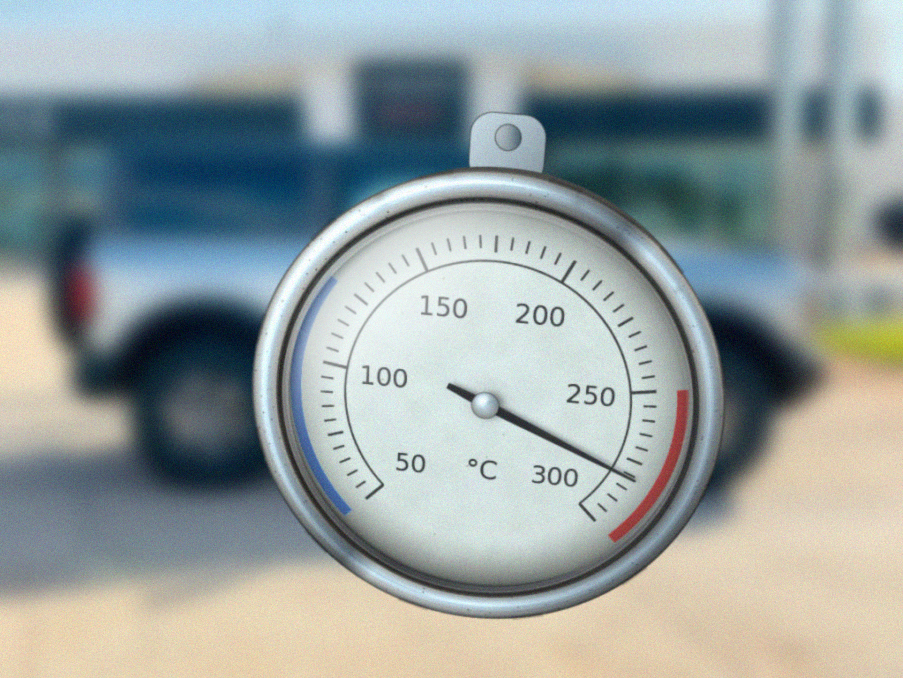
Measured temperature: 280 °C
